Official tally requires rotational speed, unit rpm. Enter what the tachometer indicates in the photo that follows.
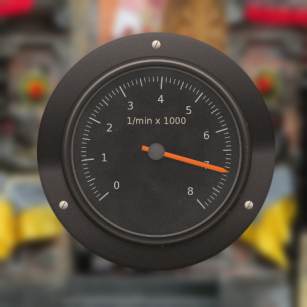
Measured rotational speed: 7000 rpm
